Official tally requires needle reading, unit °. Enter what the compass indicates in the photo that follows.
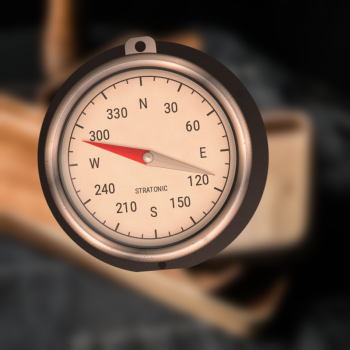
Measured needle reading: 290 °
